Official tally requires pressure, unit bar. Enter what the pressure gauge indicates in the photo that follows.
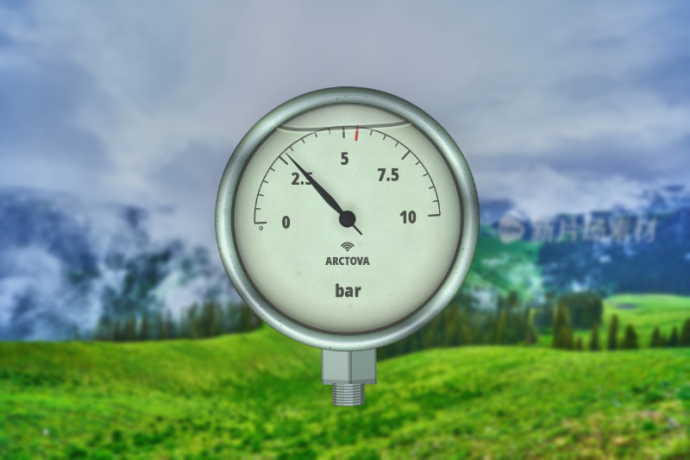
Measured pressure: 2.75 bar
